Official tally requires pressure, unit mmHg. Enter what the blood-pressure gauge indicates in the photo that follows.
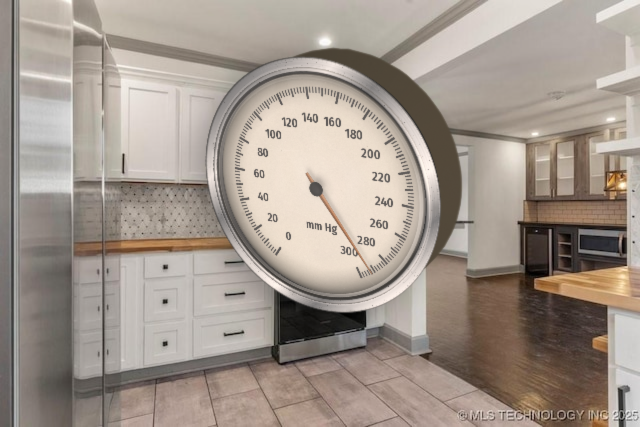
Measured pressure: 290 mmHg
